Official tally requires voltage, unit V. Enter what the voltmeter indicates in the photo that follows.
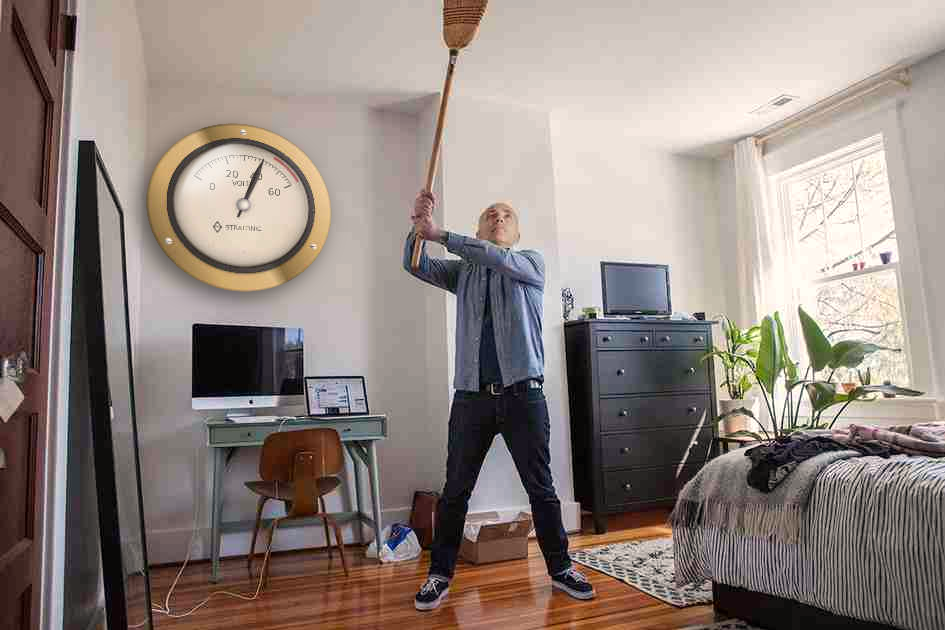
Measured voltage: 40 V
